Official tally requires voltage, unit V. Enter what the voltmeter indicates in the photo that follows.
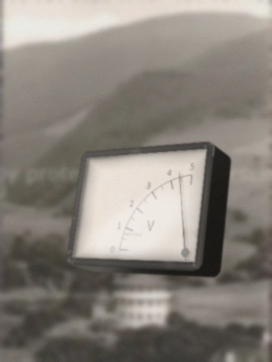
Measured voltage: 4.5 V
